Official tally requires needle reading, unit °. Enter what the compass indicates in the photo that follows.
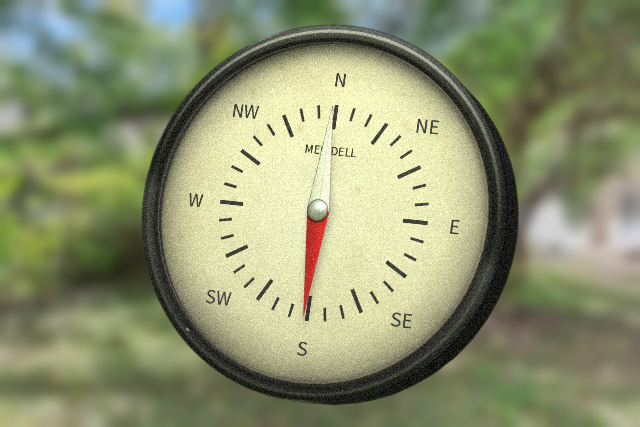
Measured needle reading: 180 °
